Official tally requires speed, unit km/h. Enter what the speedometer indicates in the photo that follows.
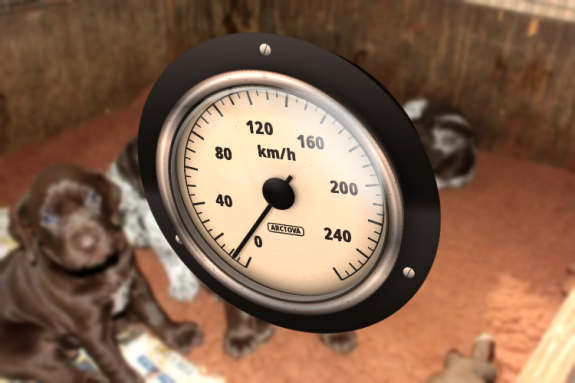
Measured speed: 7.5 km/h
